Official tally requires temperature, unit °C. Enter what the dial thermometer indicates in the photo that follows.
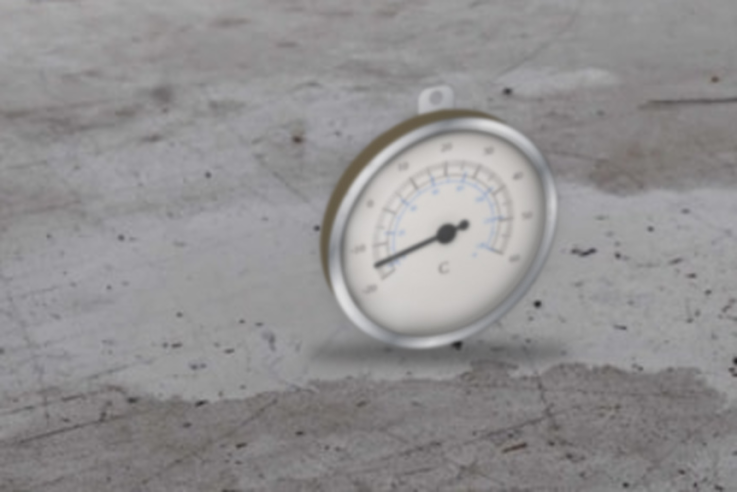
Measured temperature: -15 °C
